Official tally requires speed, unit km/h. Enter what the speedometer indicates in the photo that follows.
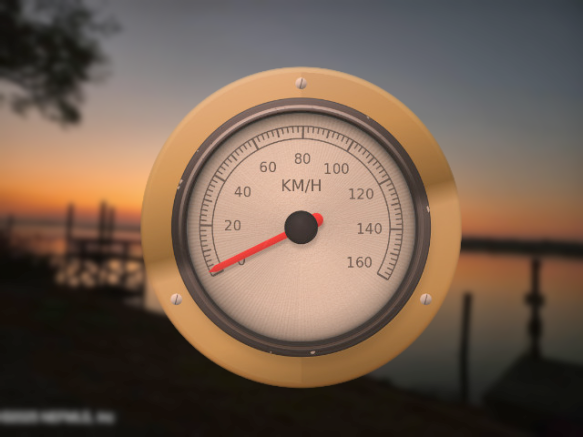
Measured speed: 2 km/h
